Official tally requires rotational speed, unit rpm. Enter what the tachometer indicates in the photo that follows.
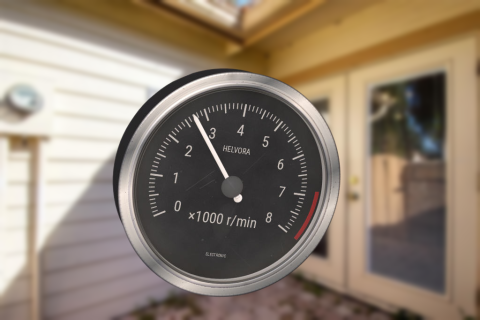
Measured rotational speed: 2700 rpm
